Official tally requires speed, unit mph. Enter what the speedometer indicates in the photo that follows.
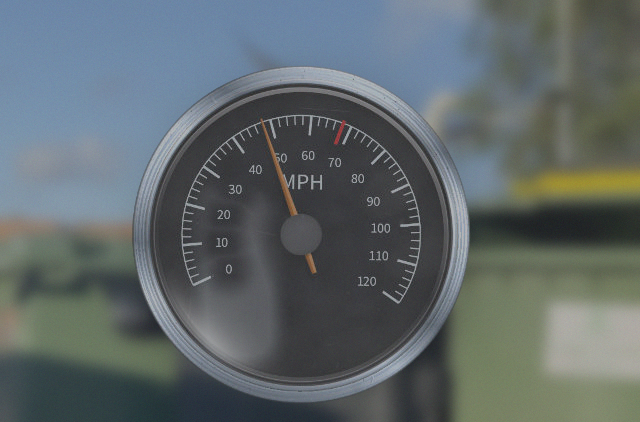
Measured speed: 48 mph
